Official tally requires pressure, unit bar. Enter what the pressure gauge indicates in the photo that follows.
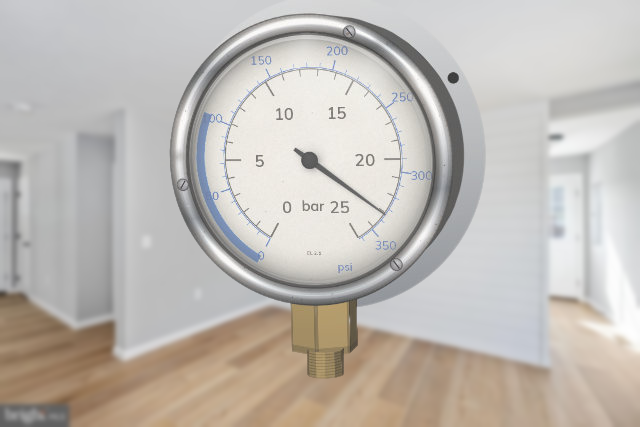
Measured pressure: 23 bar
